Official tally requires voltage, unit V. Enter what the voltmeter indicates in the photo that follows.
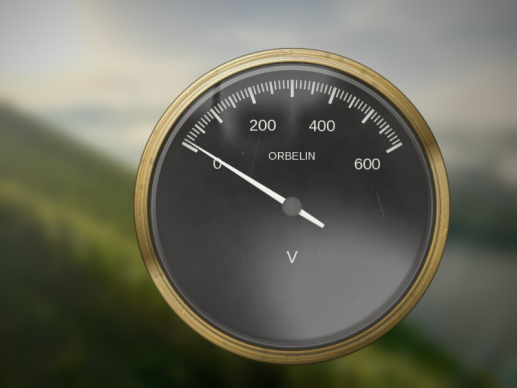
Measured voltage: 10 V
